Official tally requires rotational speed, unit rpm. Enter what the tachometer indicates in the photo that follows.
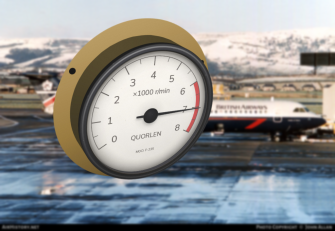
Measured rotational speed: 7000 rpm
